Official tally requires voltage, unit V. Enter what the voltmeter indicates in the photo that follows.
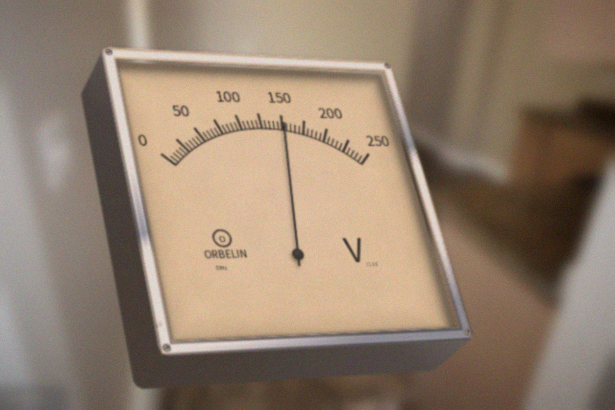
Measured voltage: 150 V
